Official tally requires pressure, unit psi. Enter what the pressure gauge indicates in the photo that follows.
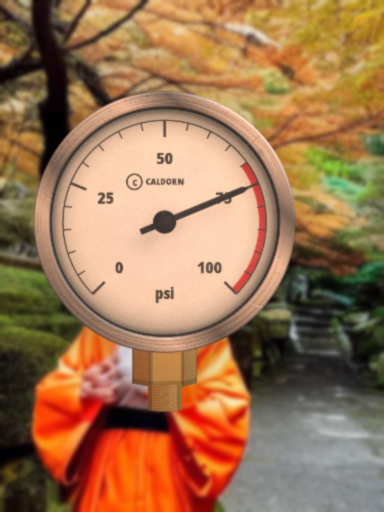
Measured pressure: 75 psi
